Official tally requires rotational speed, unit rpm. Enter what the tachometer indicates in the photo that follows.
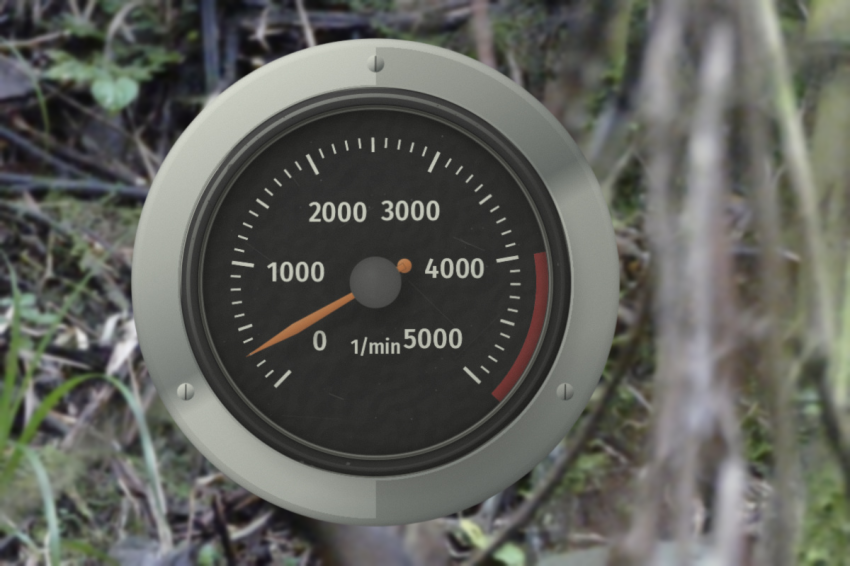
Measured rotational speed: 300 rpm
